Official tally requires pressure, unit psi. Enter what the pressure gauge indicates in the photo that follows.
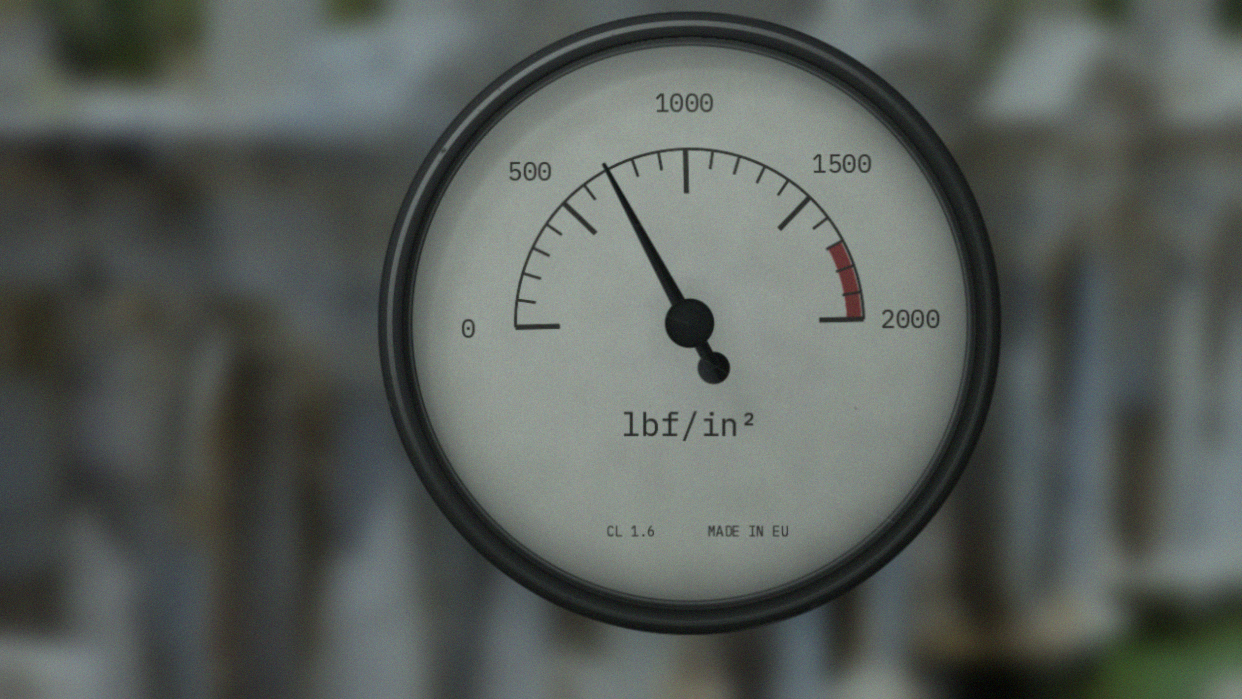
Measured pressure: 700 psi
